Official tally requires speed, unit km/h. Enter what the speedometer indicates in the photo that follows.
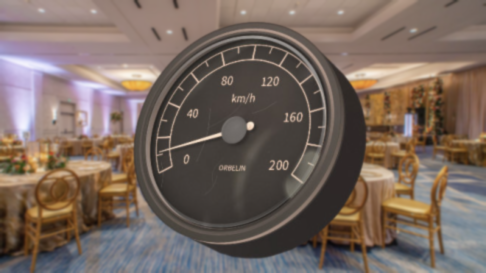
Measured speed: 10 km/h
